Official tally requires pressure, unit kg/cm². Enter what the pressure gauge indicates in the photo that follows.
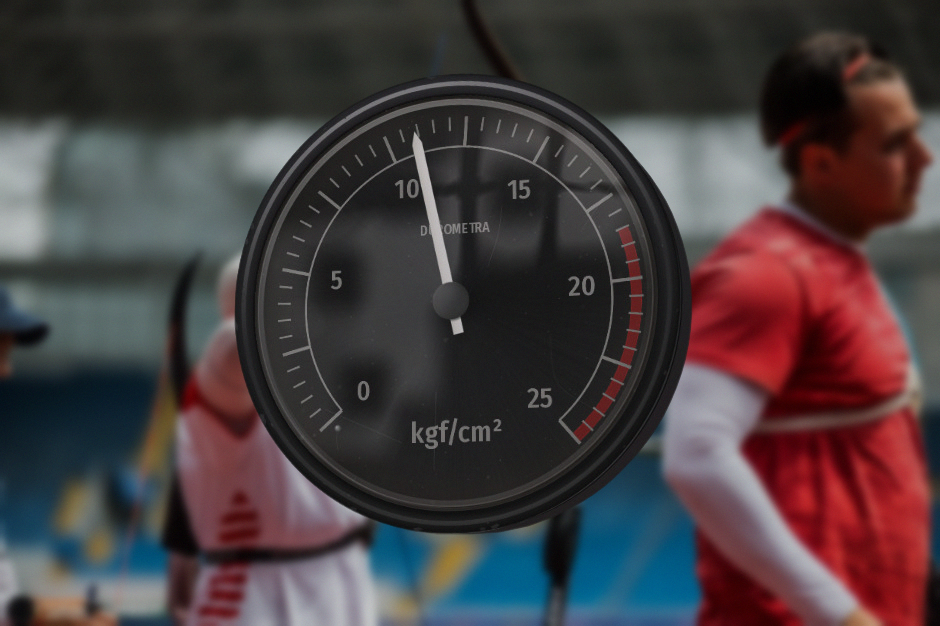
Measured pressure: 11 kg/cm²
